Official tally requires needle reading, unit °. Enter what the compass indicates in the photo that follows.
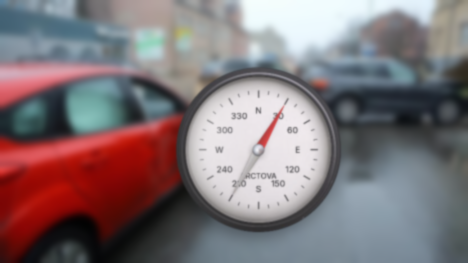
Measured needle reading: 30 °
